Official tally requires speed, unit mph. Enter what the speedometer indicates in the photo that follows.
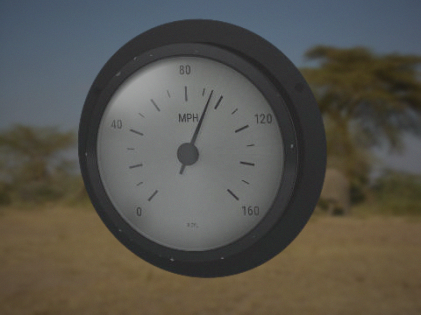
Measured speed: 95 mph
